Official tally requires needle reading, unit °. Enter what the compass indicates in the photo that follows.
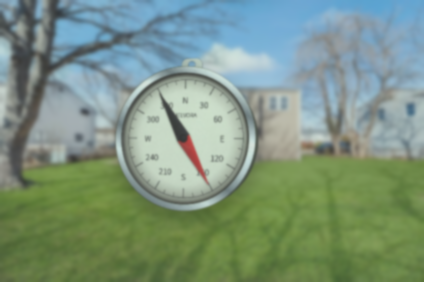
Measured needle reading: 150 °
